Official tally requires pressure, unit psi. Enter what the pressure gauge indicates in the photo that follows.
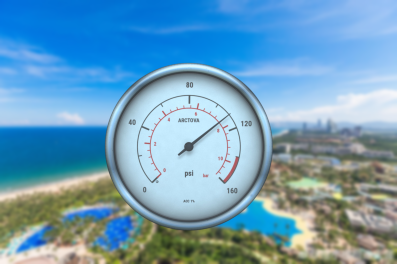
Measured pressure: 110 psi
